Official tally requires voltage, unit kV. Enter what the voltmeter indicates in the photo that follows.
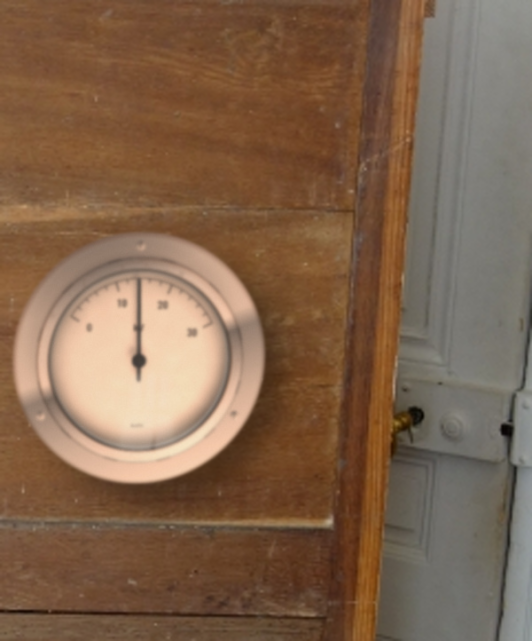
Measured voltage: 14 kV
